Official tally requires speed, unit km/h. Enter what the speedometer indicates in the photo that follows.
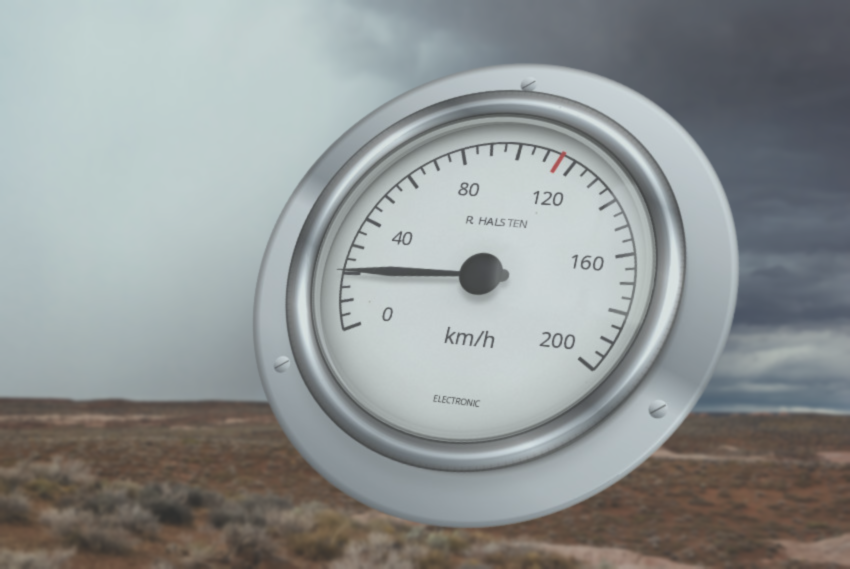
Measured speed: 20 km/h
